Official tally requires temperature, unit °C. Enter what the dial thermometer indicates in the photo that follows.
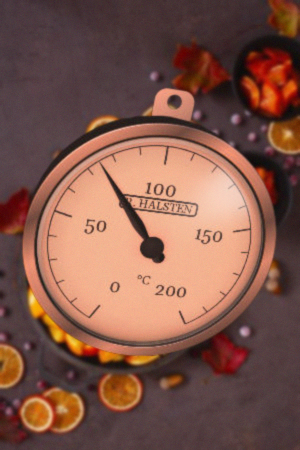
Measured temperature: 75 °C
